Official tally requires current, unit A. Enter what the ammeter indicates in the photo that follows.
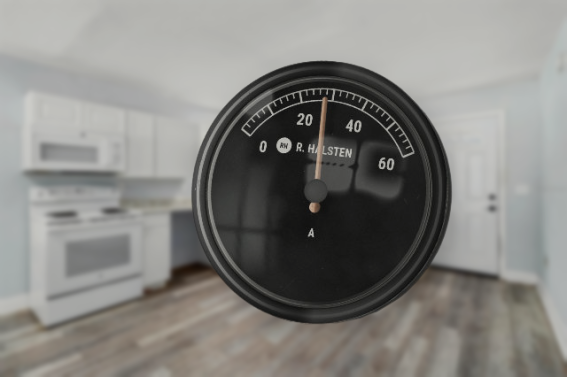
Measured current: 28 A
